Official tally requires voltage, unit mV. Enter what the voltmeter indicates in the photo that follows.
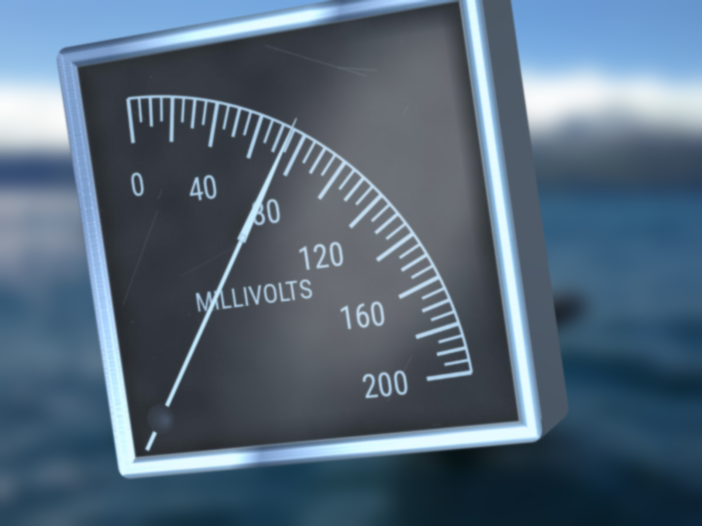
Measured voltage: 75 mV
